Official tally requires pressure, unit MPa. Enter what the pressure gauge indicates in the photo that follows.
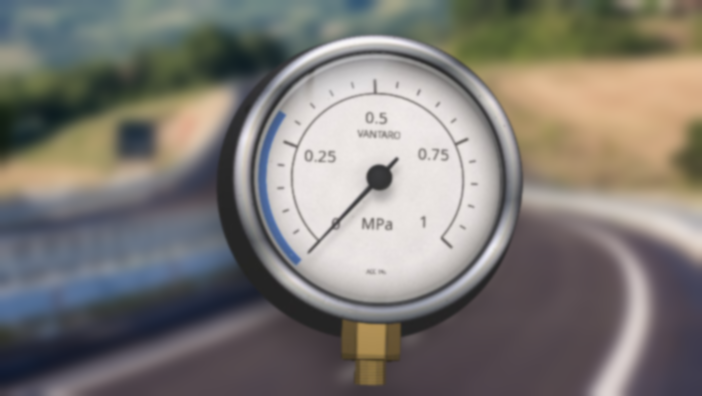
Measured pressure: 0 MPa
